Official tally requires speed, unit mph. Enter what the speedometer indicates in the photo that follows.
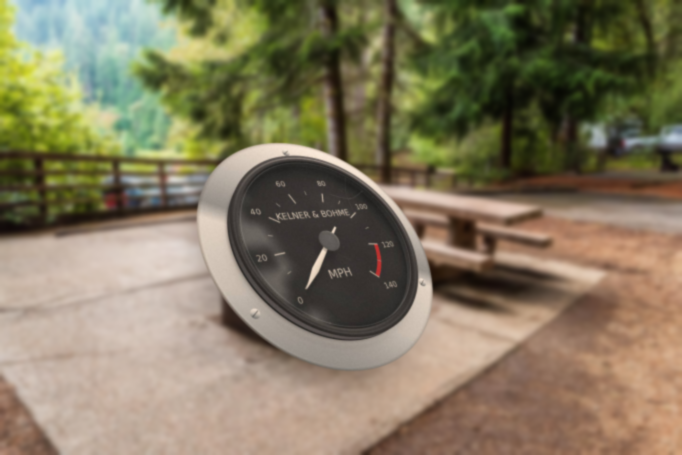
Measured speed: 0 mph
